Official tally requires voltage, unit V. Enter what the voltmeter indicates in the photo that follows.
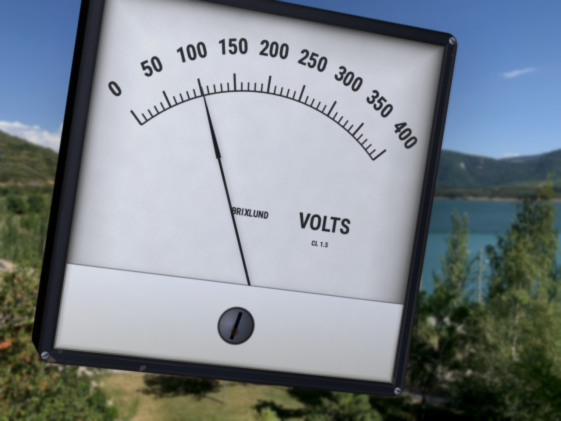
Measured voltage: 100 V
